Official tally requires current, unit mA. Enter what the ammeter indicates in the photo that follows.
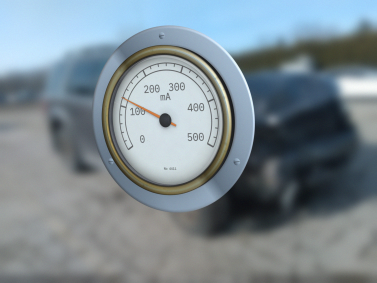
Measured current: 120 mA
